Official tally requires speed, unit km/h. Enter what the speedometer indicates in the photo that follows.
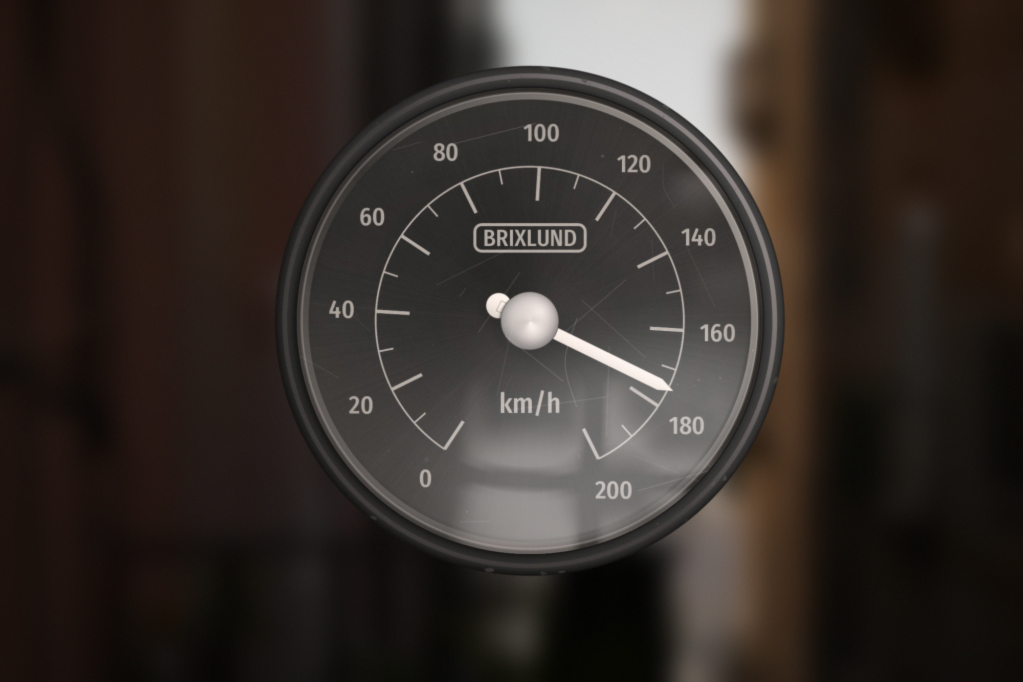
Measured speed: 175 km/h
